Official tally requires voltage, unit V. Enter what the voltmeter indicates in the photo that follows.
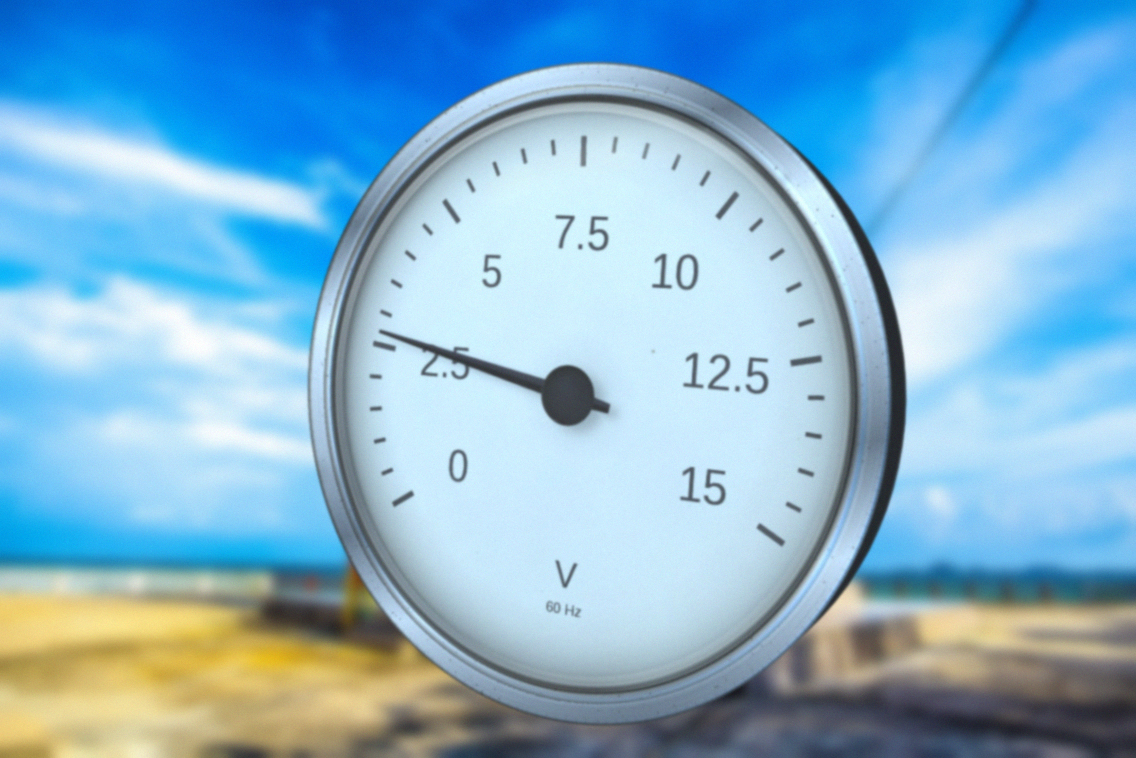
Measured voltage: 2.75 V
